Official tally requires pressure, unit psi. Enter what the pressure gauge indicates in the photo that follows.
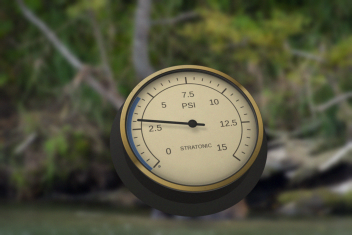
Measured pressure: 3 psi
